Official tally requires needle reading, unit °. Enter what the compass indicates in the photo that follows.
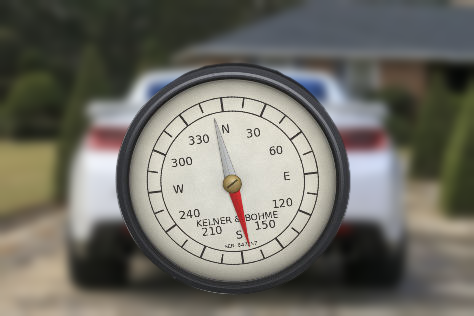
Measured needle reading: 172.5 °
